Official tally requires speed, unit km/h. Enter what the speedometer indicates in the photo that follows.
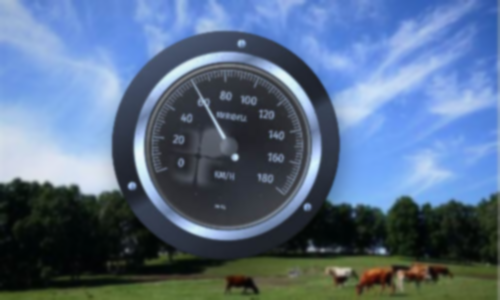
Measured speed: 60 km/h
